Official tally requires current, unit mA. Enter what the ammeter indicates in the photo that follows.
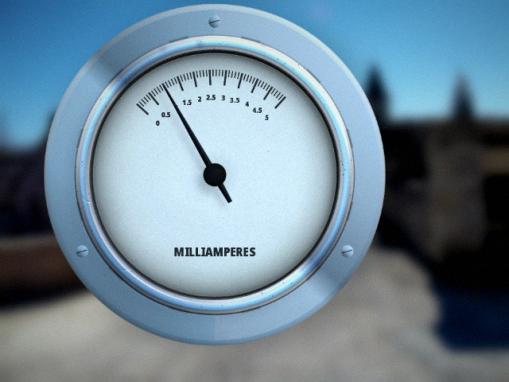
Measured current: 1 mA
